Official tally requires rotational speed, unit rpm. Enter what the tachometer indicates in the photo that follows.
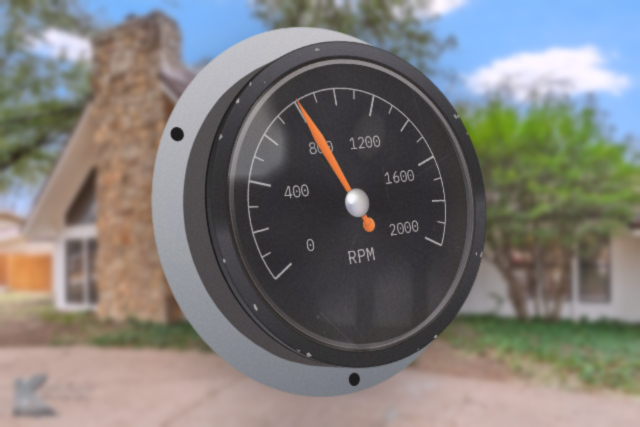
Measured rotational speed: 800 rpm
